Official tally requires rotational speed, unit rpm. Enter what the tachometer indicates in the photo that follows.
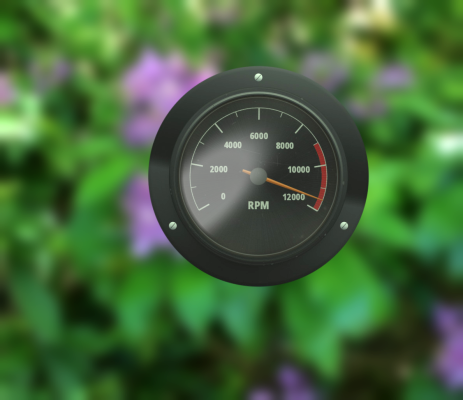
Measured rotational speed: 11500 rpm
